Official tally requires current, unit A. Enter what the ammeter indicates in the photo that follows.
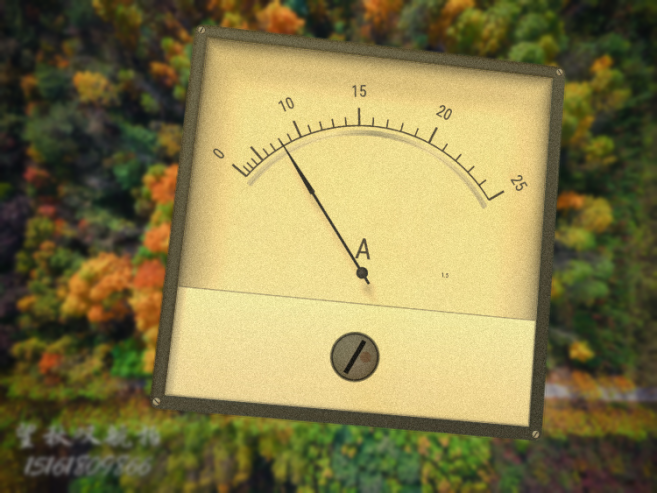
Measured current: 8 A
